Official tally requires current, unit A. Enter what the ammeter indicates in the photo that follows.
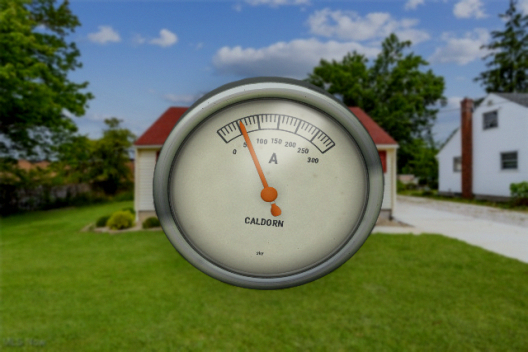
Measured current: 60 A
